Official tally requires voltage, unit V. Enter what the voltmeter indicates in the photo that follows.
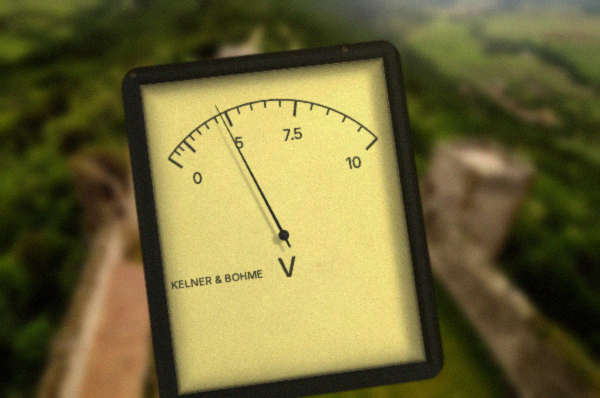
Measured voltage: 4.75 V
